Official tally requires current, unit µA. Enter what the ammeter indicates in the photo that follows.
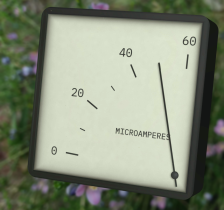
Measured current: 50 µA
